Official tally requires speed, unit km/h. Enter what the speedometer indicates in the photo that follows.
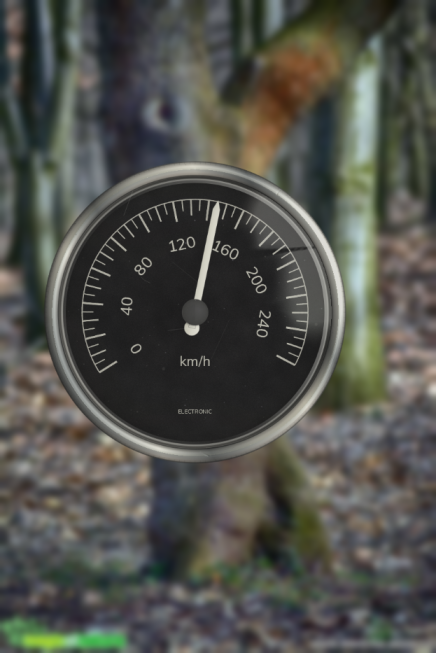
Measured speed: 145 km/h
